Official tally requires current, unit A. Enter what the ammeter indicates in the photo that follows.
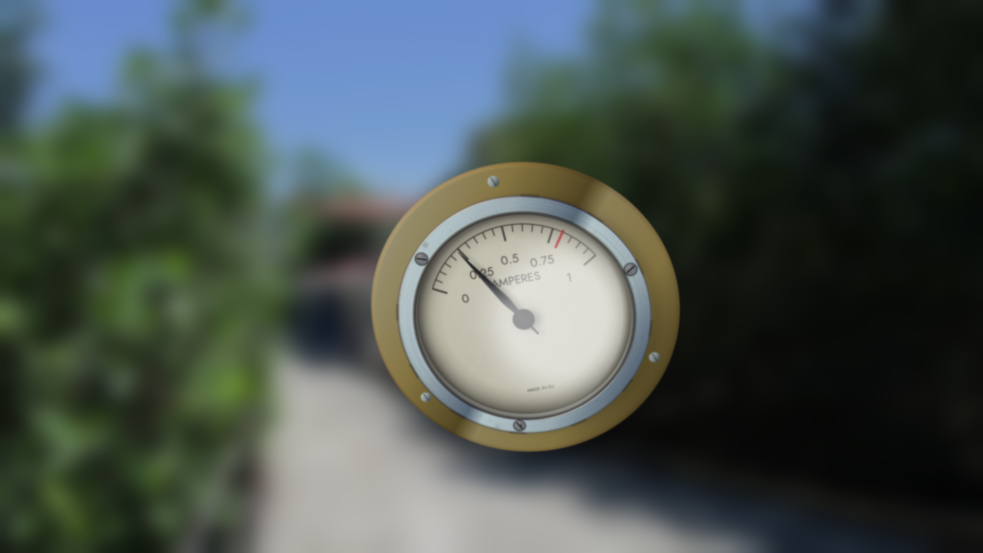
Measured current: 0.25 A
